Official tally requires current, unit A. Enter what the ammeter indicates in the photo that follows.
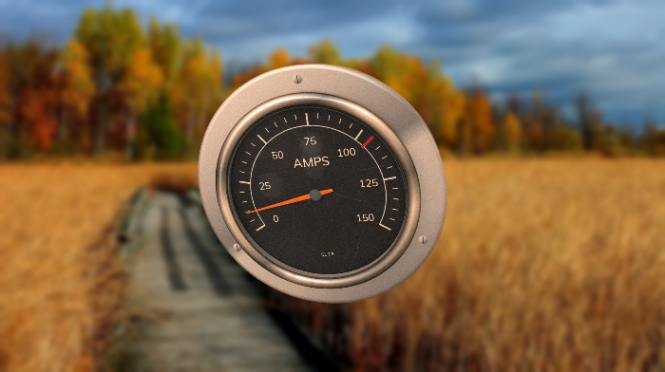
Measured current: 10 A
